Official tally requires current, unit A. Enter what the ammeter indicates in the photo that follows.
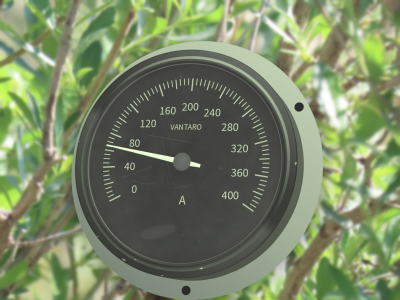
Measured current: 65 A
